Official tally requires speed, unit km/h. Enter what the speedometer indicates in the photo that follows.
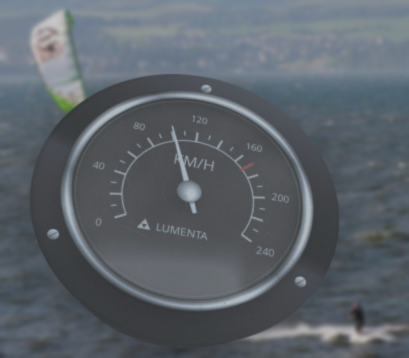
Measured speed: 100 km/h
